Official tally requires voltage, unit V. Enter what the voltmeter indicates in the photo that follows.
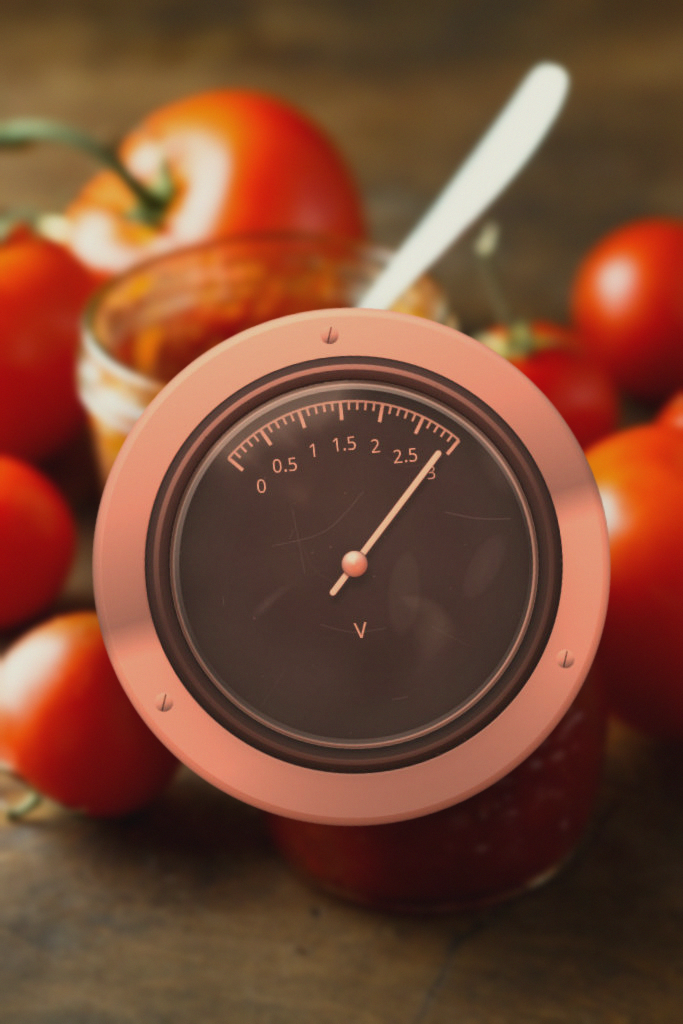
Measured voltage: 2.9 V
